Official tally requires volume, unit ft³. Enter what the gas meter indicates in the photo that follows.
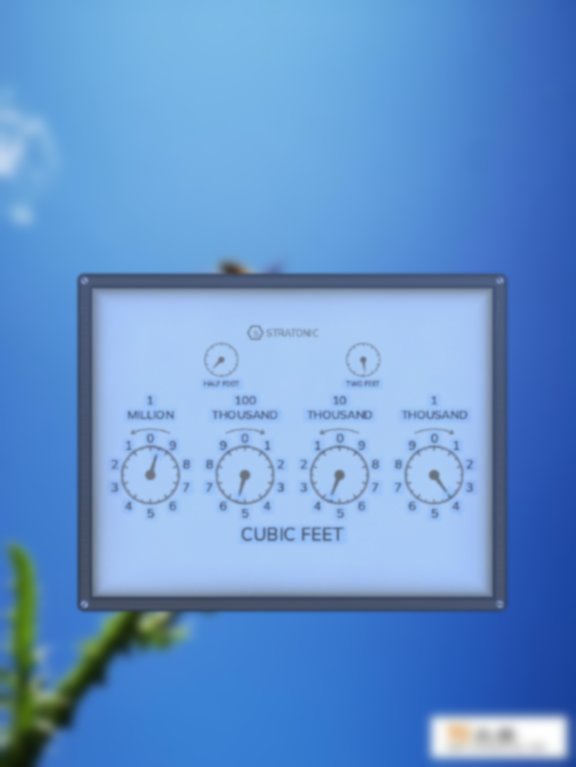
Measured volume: 954400 ft³
